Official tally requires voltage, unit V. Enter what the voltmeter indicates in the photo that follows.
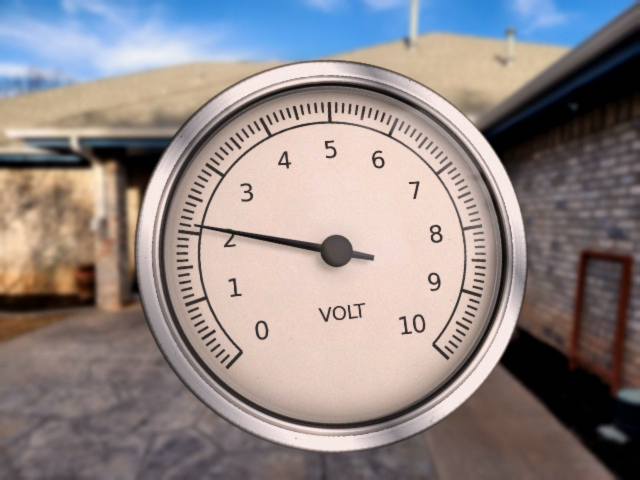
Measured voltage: 2.1 V
